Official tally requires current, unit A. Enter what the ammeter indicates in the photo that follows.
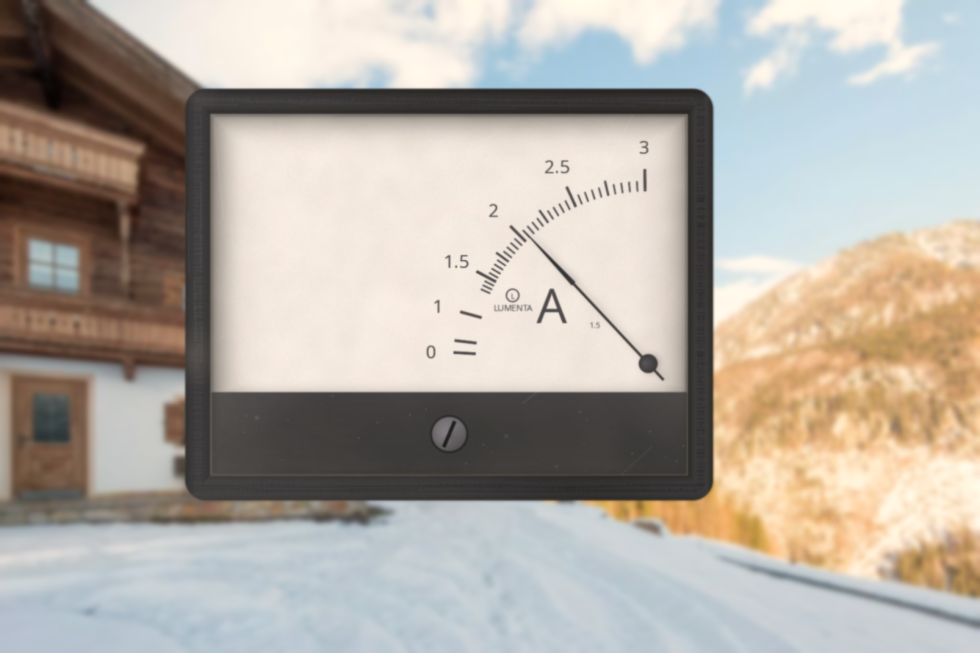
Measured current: 2.05 A
